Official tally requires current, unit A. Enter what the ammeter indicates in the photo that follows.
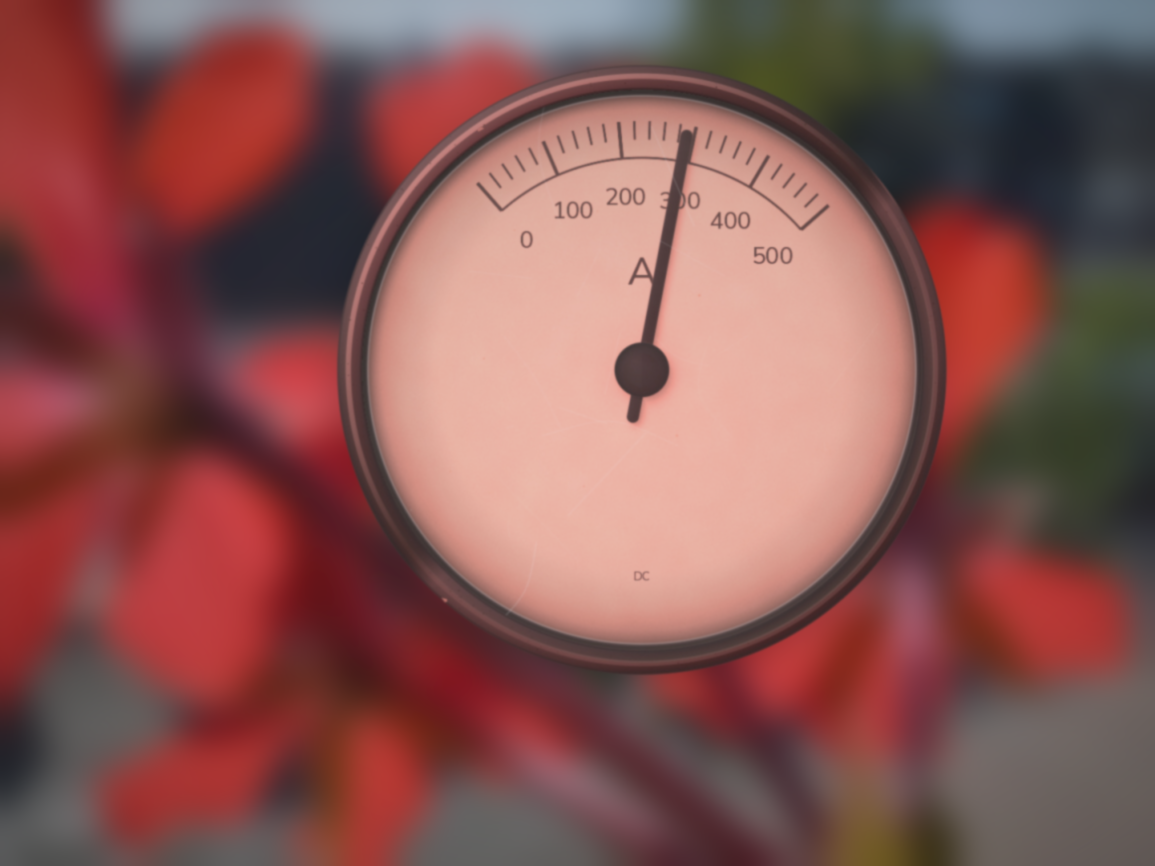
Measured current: 290 A
